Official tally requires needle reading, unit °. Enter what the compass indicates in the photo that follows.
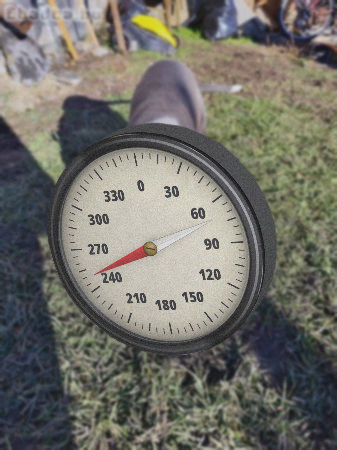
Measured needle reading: 250 °
